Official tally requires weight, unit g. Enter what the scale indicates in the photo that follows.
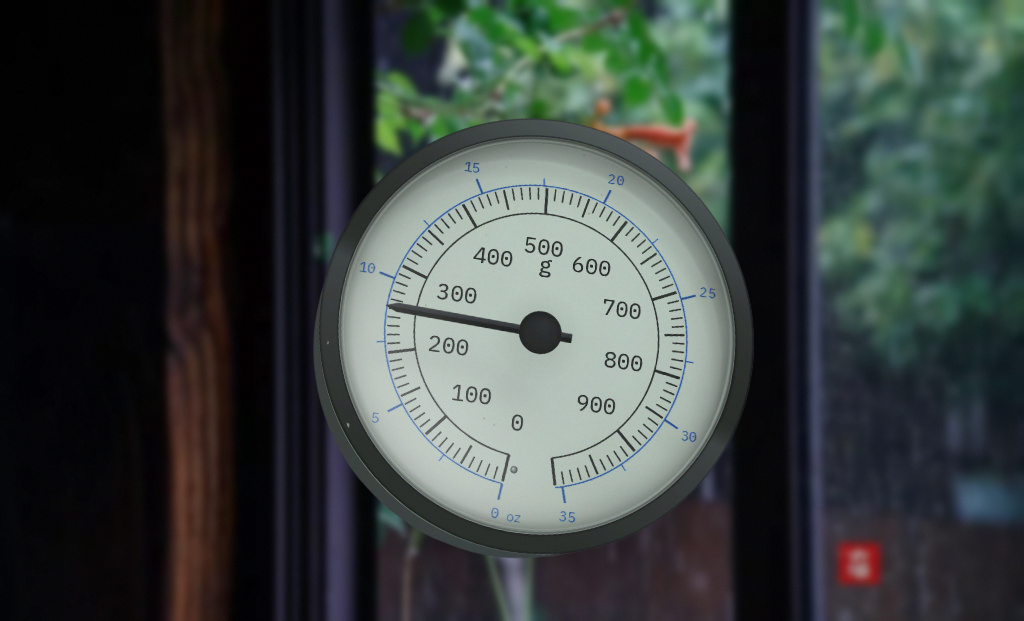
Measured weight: 250 g
